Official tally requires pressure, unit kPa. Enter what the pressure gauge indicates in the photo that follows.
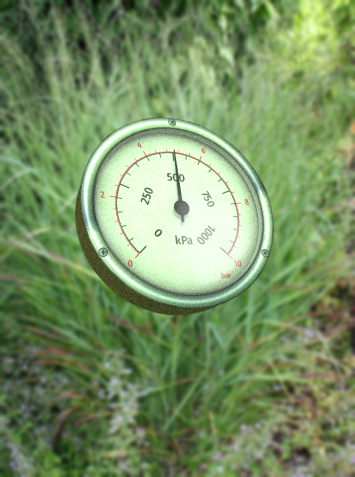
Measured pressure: 500 kPa
